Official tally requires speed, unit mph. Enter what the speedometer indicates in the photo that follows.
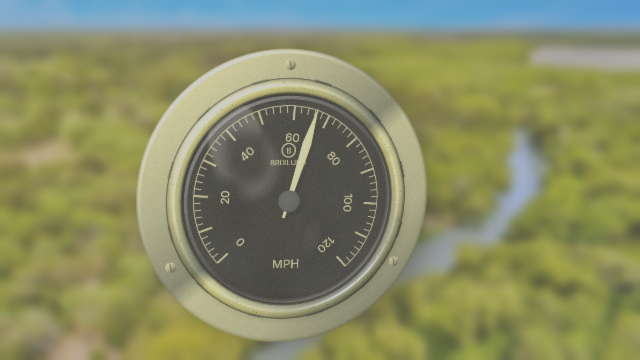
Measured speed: 66 mph
